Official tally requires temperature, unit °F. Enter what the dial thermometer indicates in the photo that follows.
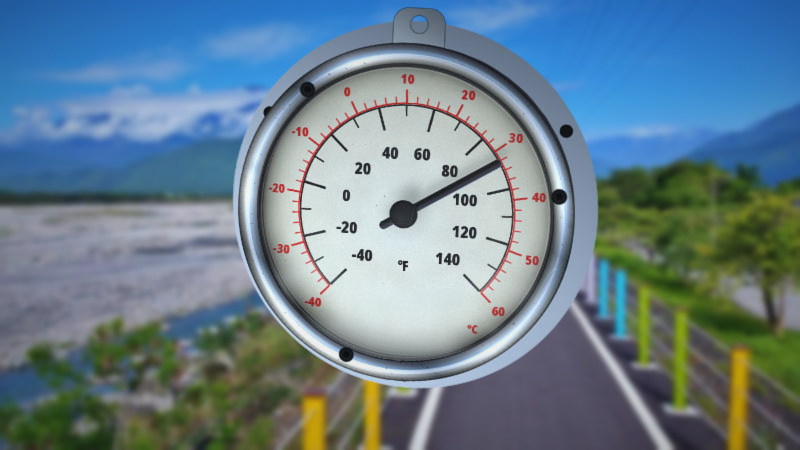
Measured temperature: 90 °F
